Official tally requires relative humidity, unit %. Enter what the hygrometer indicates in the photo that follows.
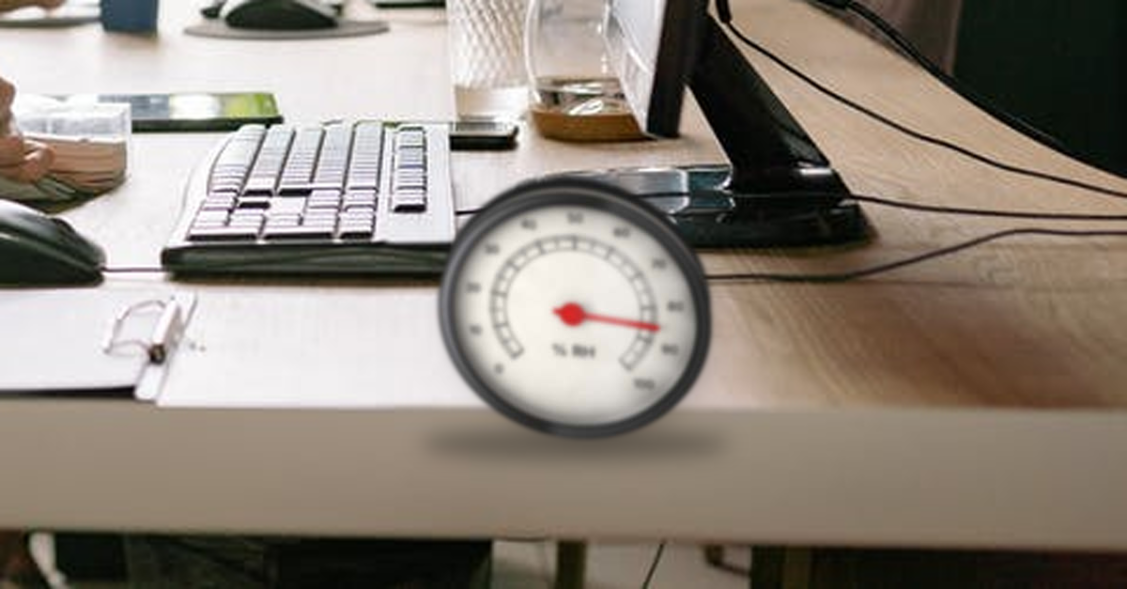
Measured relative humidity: 85 %
